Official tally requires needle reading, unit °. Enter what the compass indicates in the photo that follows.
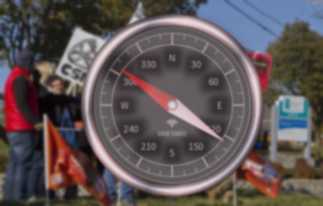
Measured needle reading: 305 °
